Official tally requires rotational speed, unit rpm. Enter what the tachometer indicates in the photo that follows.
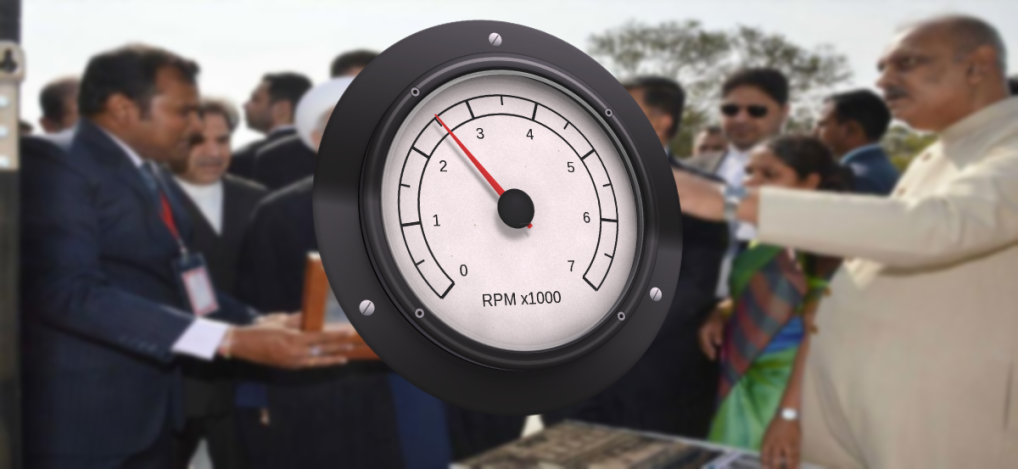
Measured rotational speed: 2500 rpm
